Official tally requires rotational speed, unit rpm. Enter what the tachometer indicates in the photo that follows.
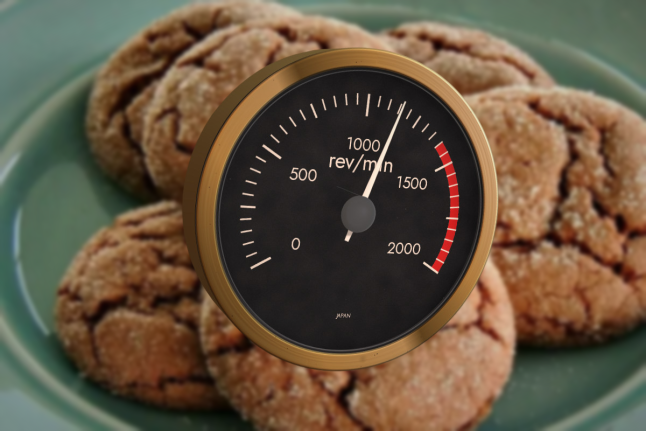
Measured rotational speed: 1150 rpm
